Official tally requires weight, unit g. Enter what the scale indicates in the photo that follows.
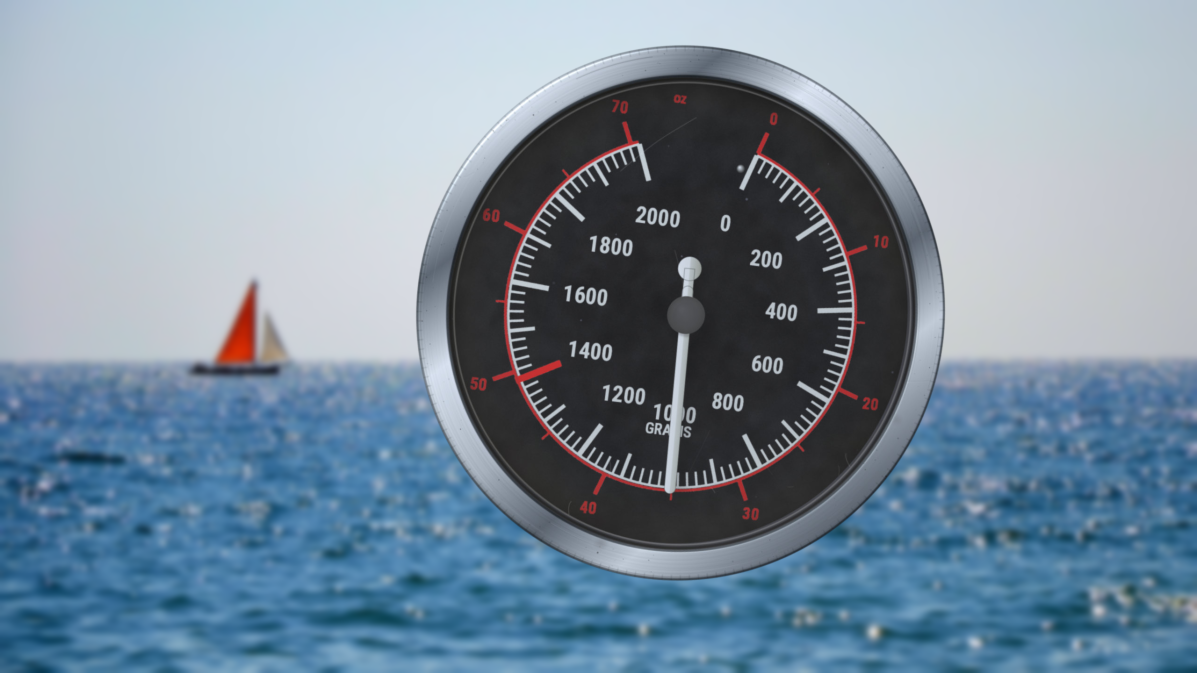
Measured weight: 1000 g
